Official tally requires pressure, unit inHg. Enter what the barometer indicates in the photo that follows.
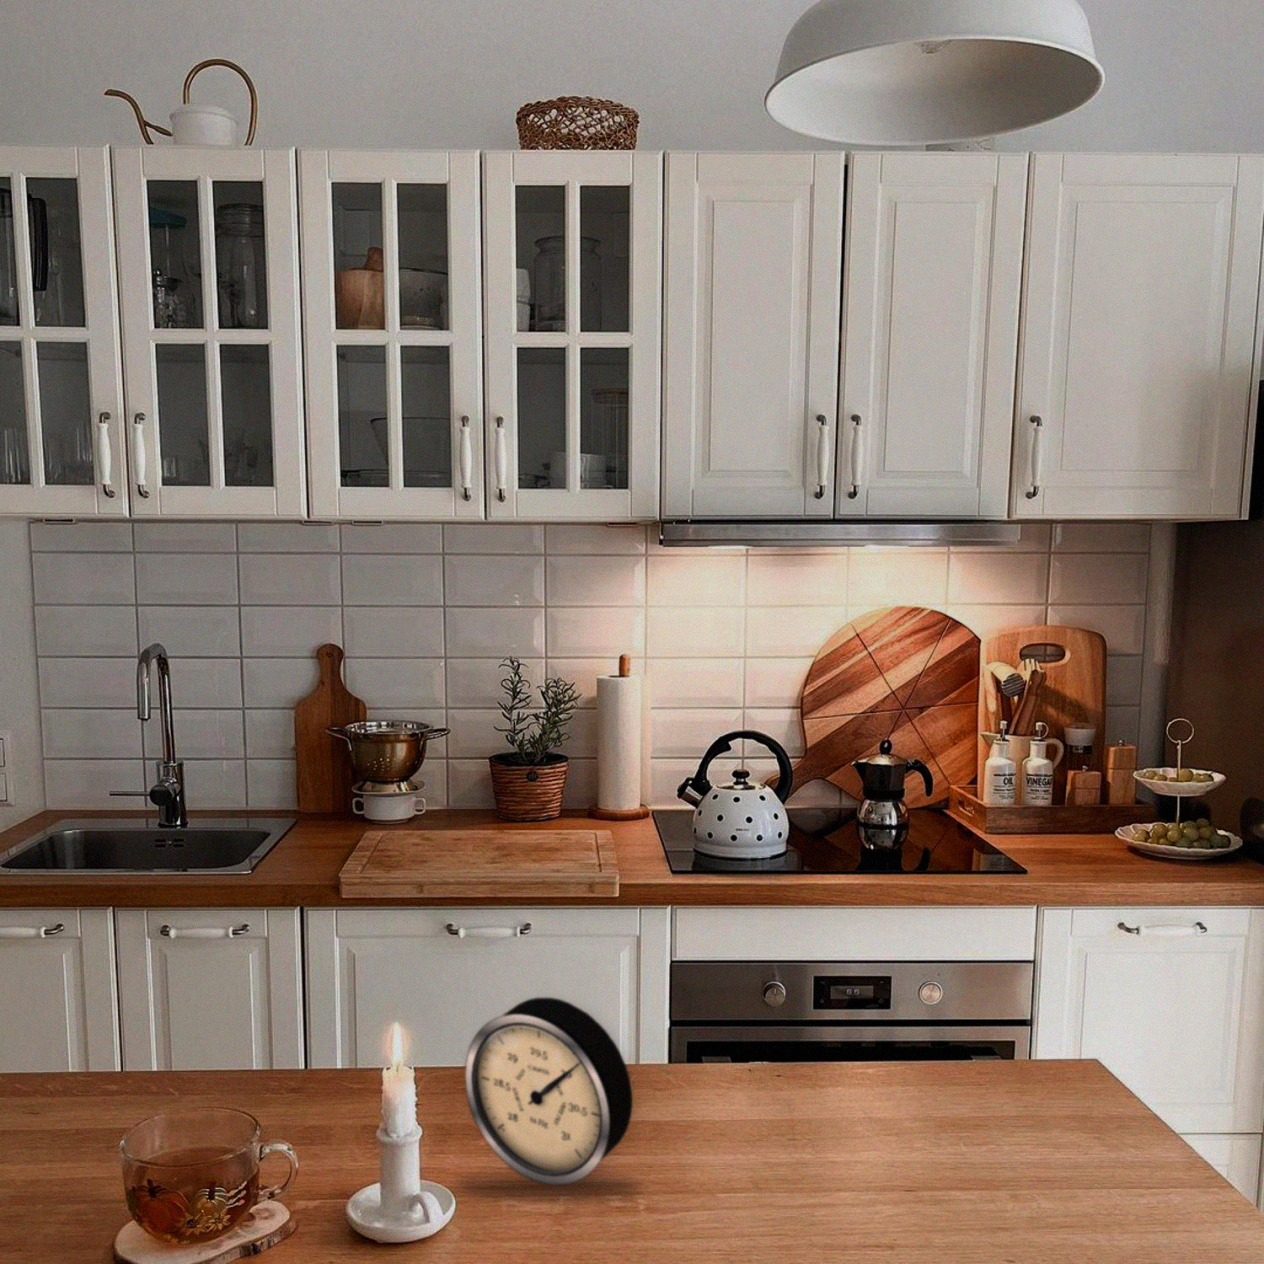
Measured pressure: 30 inHg
